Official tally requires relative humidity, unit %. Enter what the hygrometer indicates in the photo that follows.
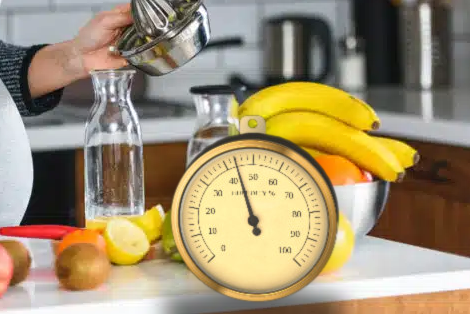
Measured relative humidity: 44 %
